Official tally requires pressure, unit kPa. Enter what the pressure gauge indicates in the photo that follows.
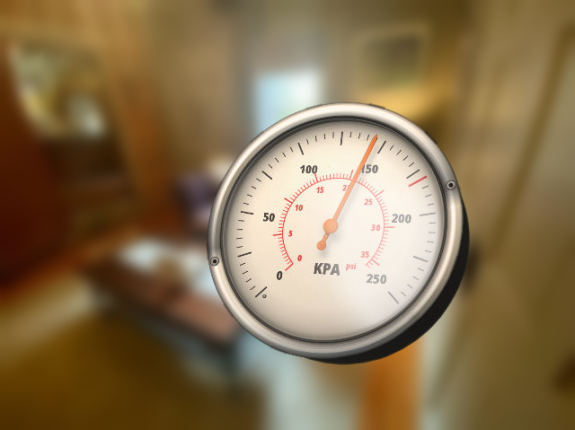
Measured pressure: 145 kPa
